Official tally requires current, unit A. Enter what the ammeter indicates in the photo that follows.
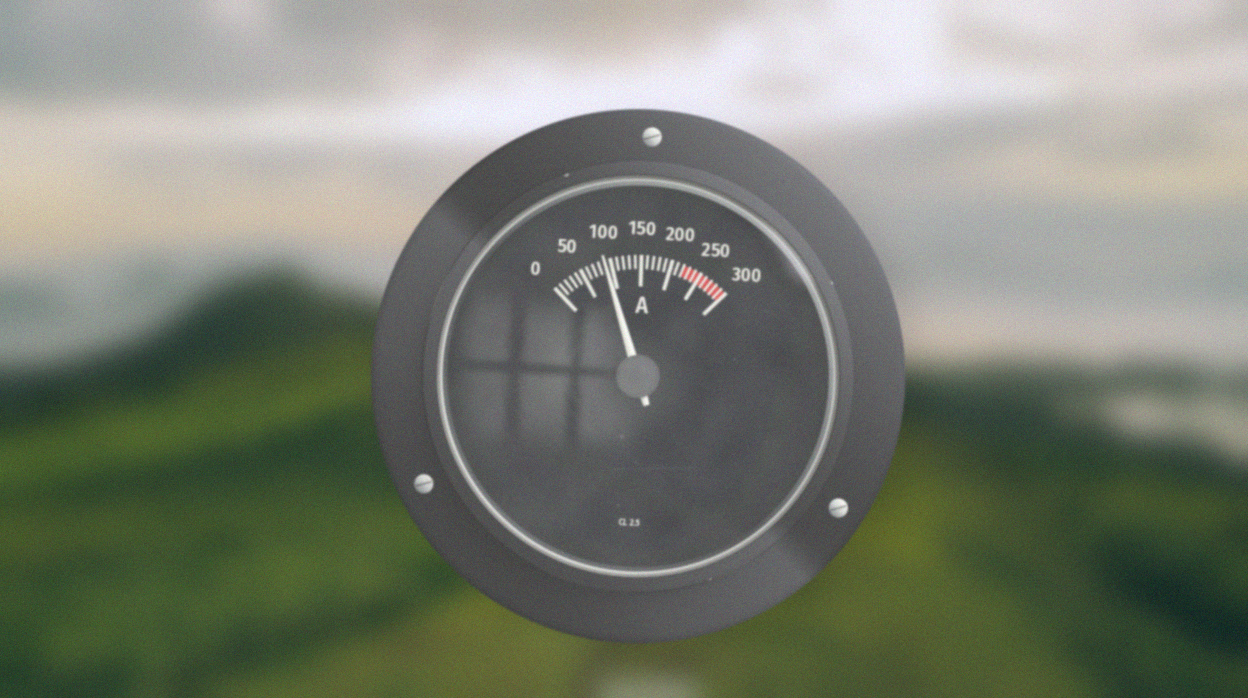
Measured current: 90 A
